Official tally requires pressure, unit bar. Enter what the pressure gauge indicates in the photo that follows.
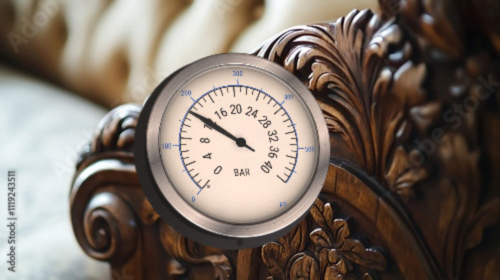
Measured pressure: 12 bar
